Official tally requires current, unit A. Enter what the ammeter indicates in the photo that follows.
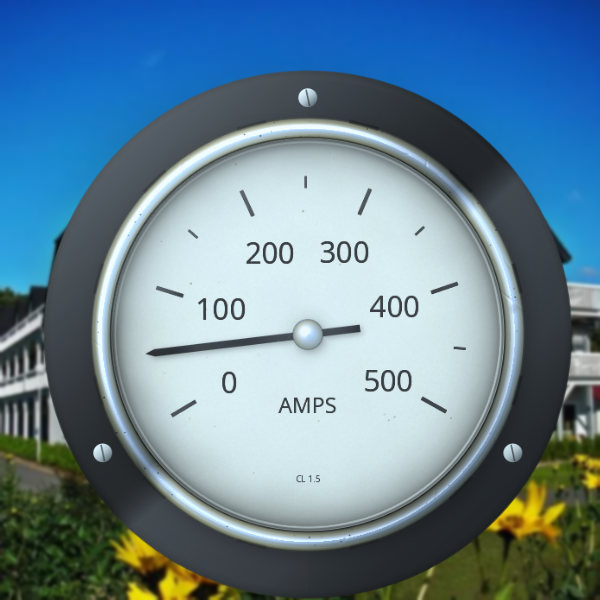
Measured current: 50 A
